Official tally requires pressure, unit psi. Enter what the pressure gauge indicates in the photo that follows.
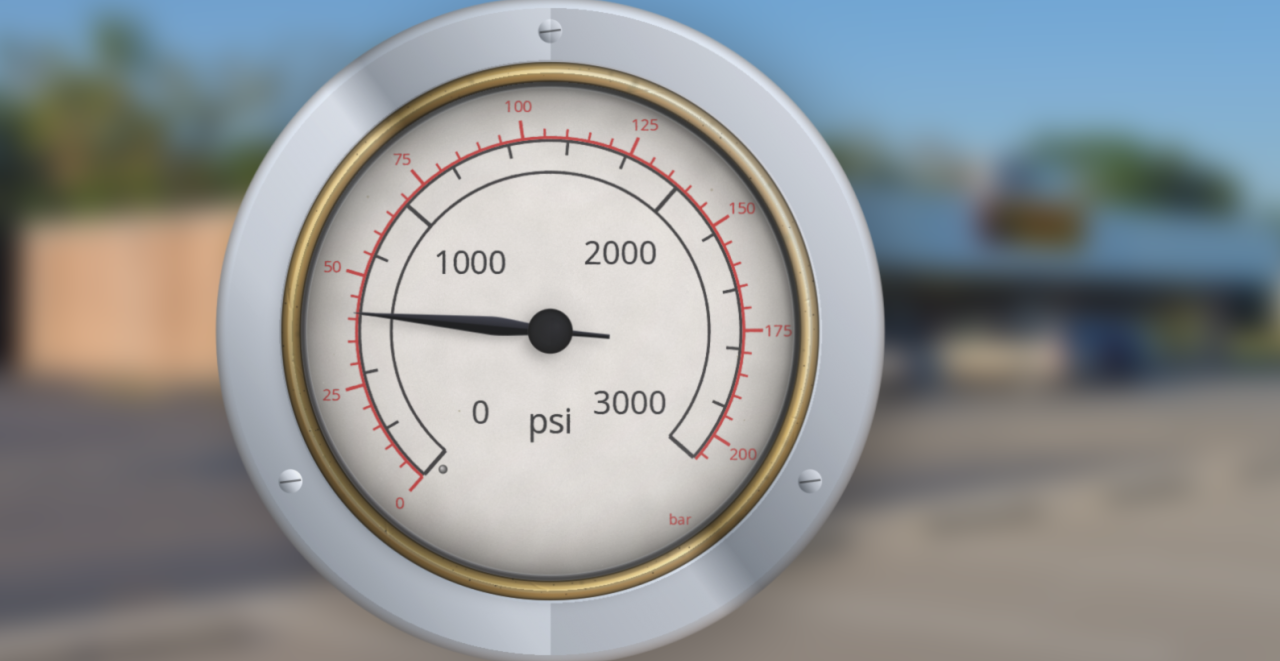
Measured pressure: 600 psi
